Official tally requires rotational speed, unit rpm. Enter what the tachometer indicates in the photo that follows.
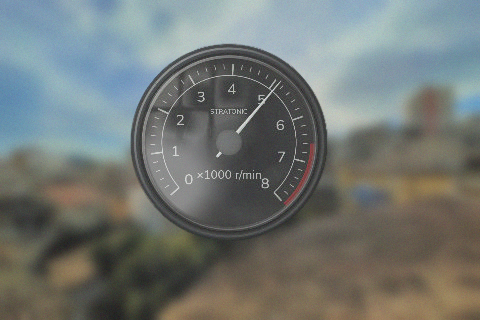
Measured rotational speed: 5100 rpm
